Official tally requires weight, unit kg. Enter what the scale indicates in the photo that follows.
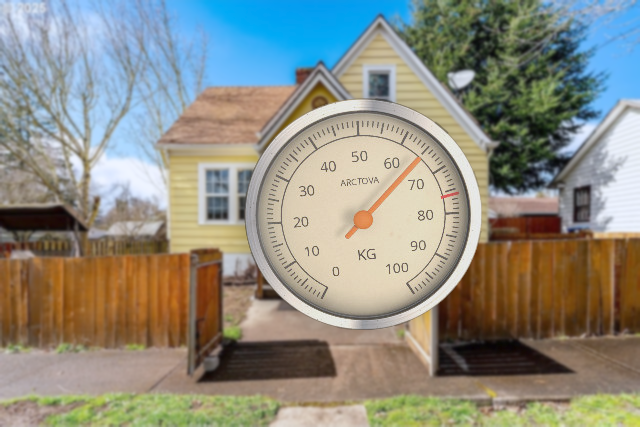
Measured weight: 65 kg
